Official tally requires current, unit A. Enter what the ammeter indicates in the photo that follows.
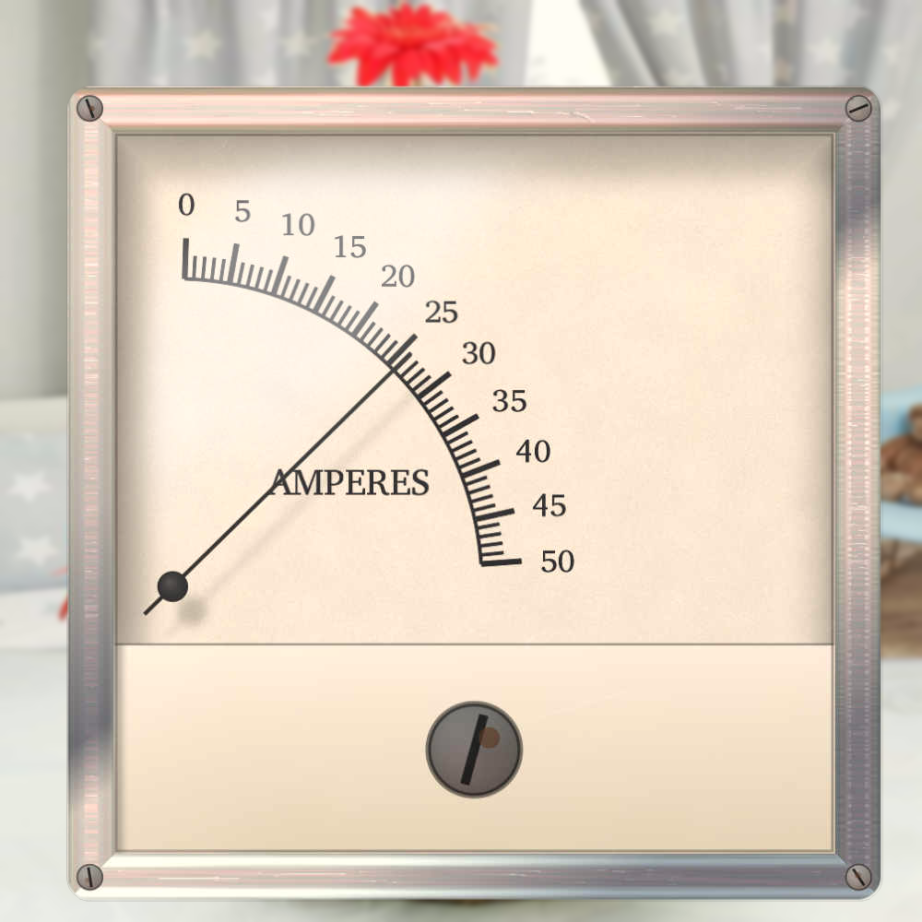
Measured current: 26 A
